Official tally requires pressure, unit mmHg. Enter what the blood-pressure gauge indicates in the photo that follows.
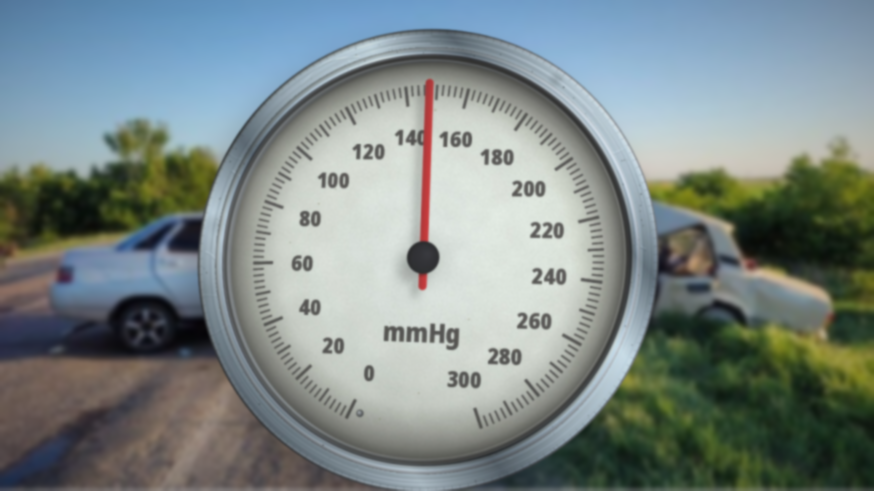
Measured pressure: 148 mmHg
